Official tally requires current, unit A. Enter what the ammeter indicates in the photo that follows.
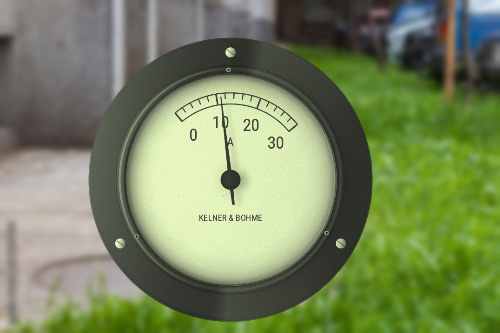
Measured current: 11 A
